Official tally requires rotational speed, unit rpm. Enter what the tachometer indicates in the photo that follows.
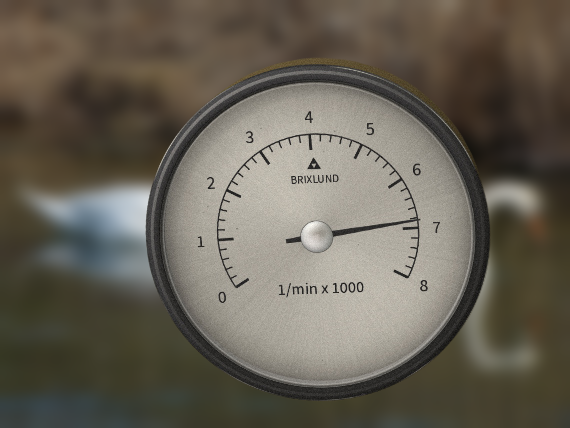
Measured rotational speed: 6800 rpm
